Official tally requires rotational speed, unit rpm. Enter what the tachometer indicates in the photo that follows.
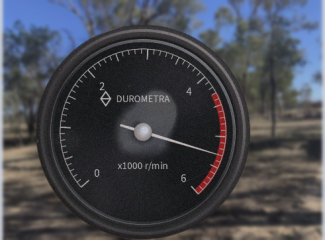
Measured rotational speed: 5300 rpm
